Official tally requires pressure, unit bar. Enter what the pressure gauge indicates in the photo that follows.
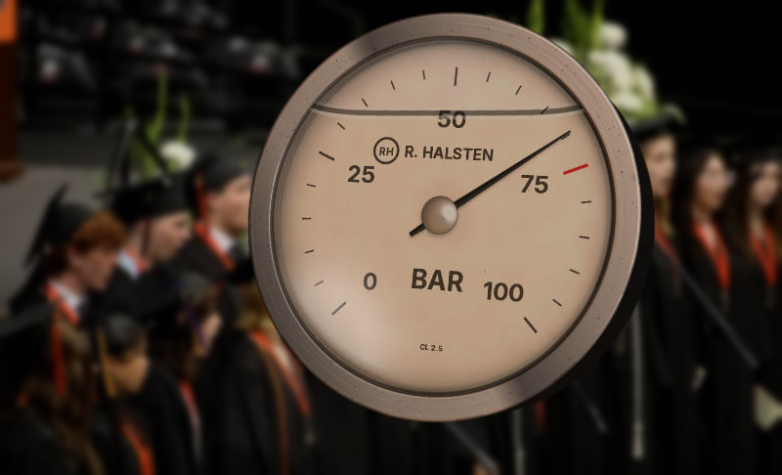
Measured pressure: 70 bar
